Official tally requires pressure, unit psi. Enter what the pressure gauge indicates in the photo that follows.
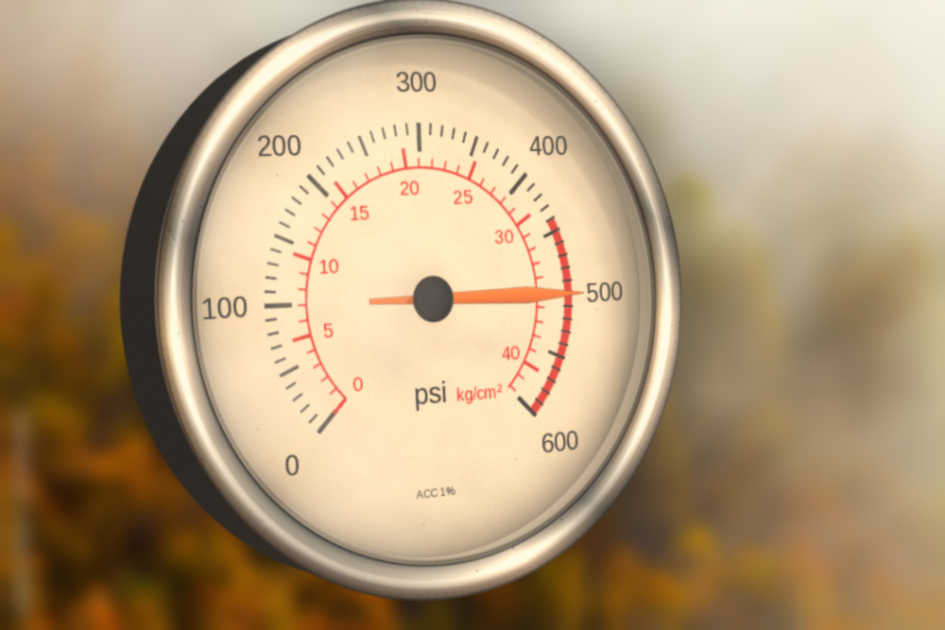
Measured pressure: 500 psi
